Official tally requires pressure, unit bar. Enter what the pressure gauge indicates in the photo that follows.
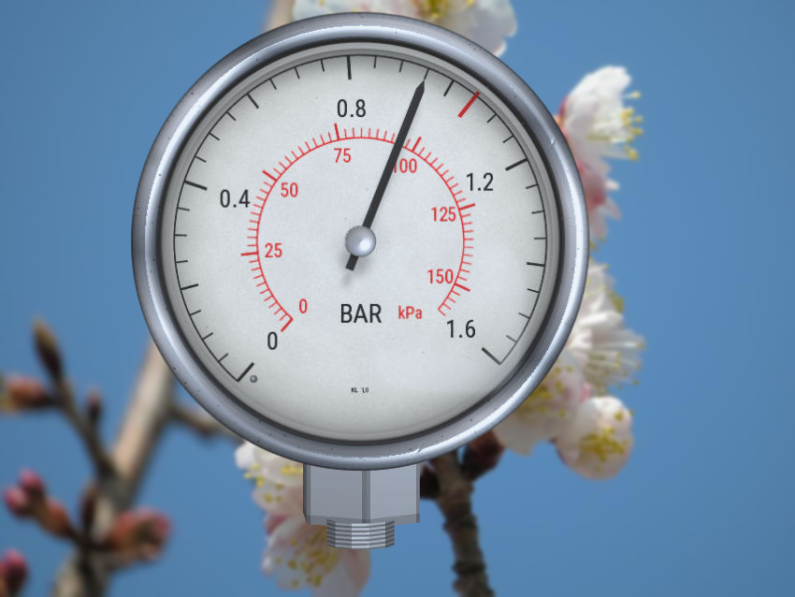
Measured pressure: 0.95 bar
